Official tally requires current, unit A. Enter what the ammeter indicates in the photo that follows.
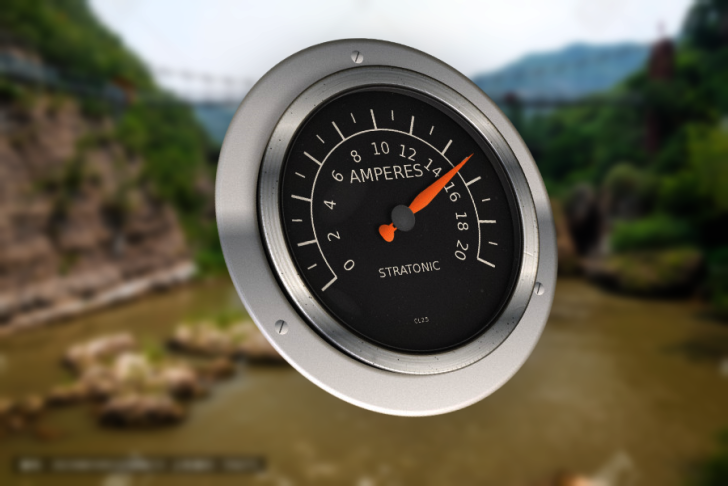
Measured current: 15 A
